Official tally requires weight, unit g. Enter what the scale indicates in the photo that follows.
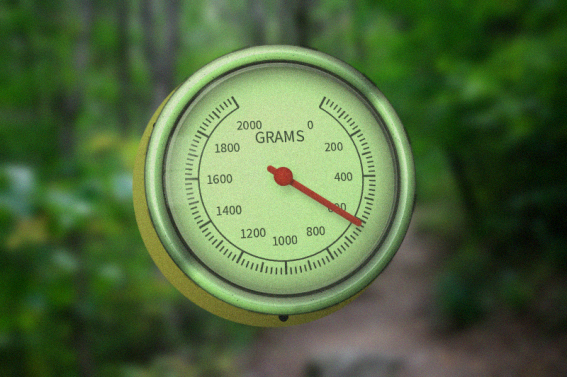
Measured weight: 620 g
